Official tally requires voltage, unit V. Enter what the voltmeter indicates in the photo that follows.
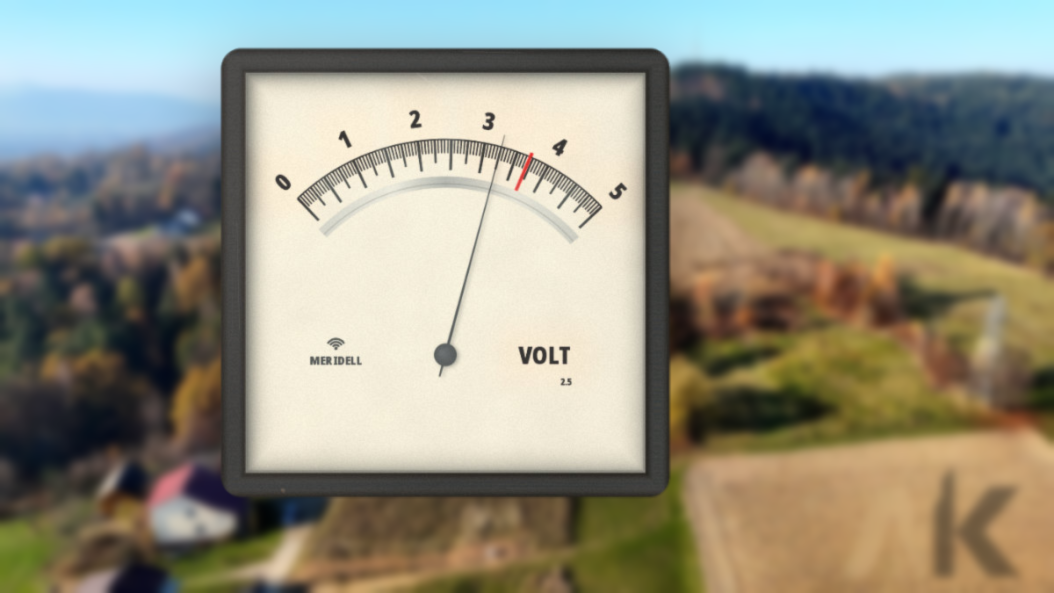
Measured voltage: 3.25 V
